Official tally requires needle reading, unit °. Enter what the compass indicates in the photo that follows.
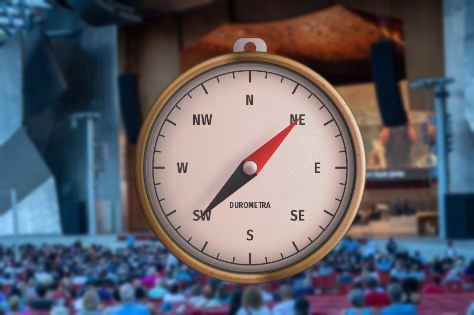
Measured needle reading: 45 °
